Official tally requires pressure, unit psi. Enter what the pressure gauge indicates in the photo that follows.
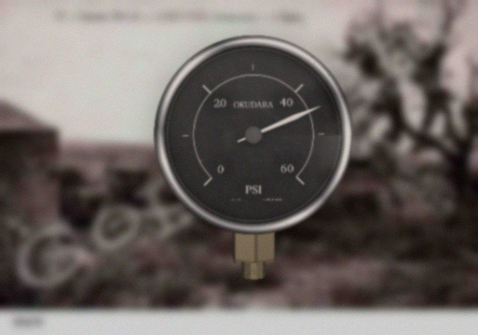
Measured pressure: 45 psi
